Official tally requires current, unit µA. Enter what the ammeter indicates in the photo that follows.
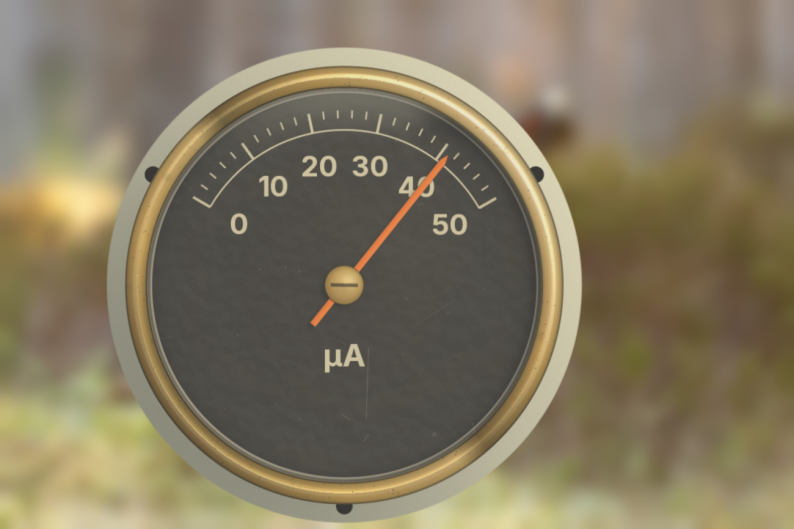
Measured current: 41 µA
